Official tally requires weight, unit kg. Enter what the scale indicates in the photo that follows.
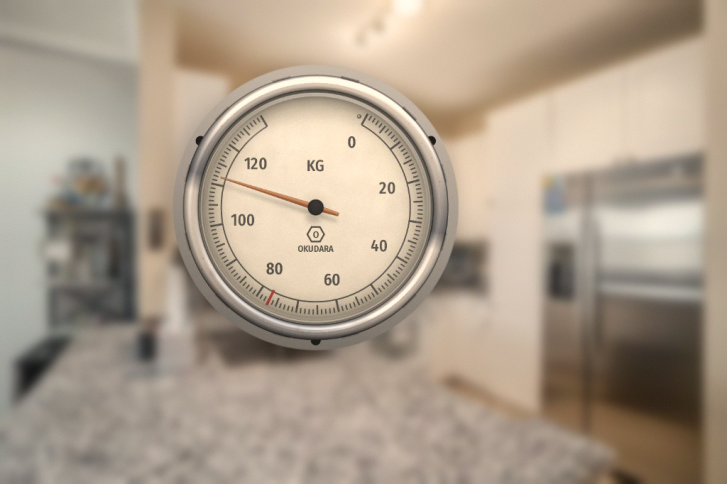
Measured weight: 112 kg
